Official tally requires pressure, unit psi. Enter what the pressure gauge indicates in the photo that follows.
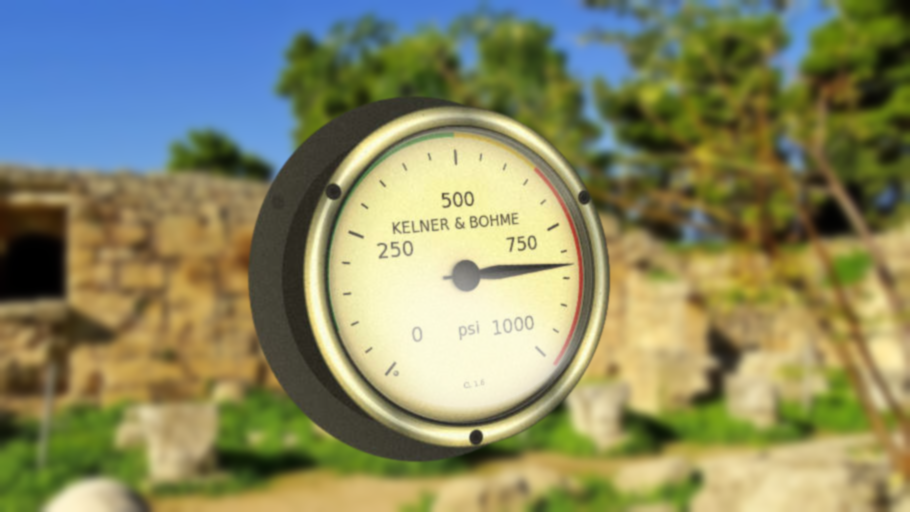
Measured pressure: 825 psi
